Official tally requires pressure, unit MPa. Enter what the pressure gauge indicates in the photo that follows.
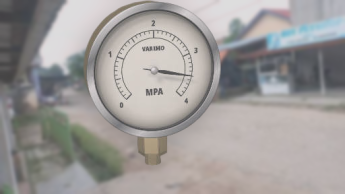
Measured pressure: 3.5 MPa
